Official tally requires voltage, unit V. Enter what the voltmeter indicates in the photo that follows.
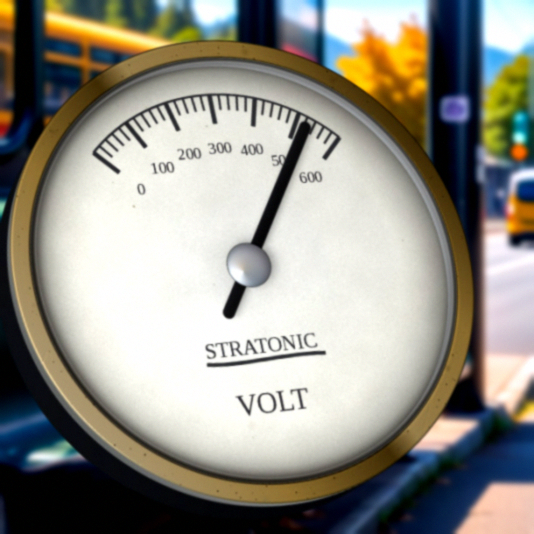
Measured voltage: 520 V
